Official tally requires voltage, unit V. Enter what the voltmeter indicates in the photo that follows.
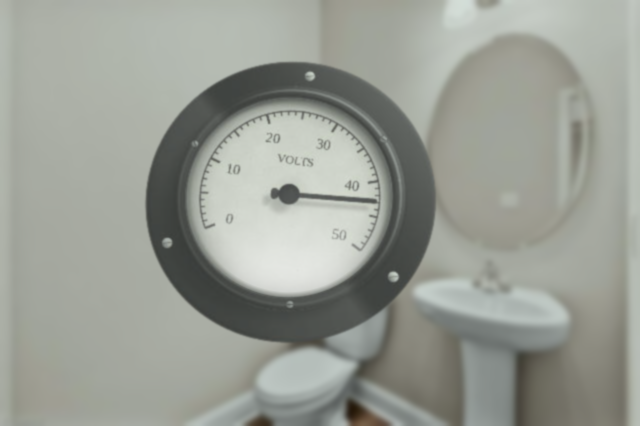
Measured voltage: 43 V
